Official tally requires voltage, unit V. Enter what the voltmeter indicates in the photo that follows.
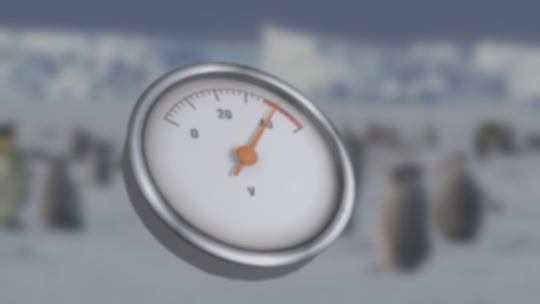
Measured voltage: 40 V
